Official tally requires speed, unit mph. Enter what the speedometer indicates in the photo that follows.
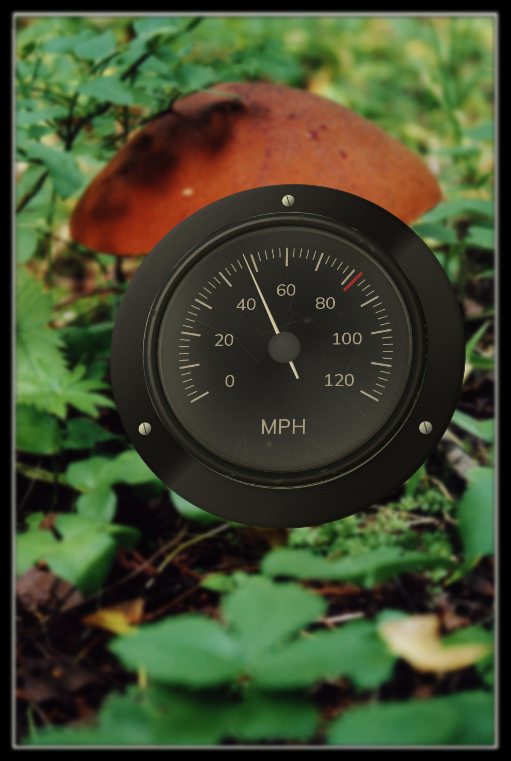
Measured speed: 48 mph
